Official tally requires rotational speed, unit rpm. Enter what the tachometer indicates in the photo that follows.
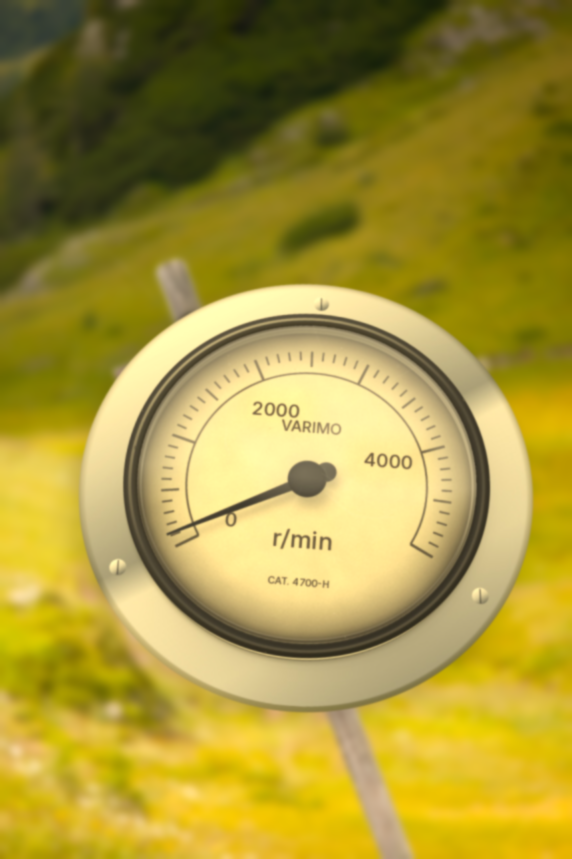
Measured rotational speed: 100 rpm
